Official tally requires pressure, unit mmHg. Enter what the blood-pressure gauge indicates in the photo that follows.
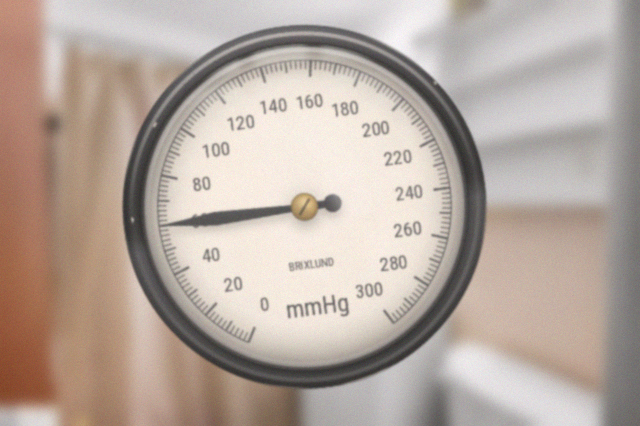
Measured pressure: 60 mmHg
